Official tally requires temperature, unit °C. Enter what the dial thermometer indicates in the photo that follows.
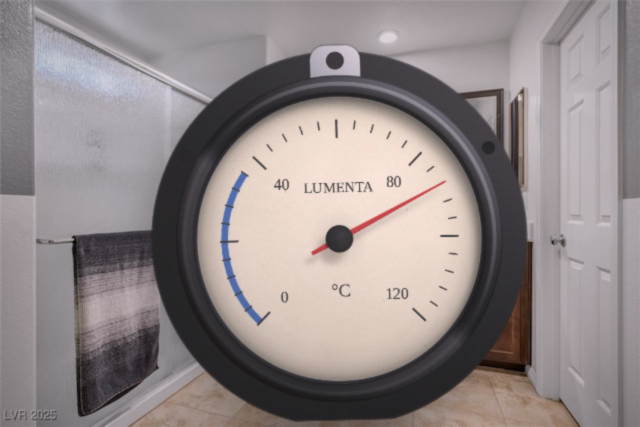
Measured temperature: 88 °C
